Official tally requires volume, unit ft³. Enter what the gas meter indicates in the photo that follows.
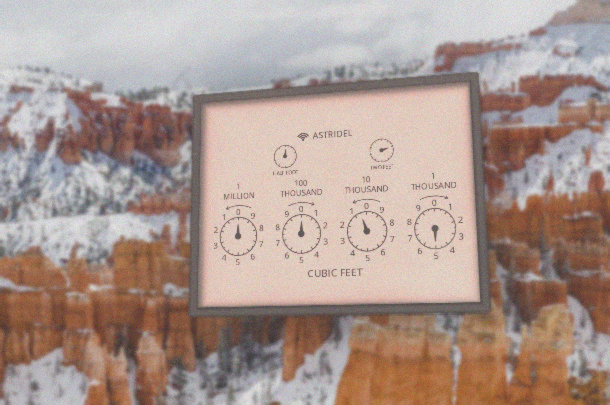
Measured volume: 500 ft³
